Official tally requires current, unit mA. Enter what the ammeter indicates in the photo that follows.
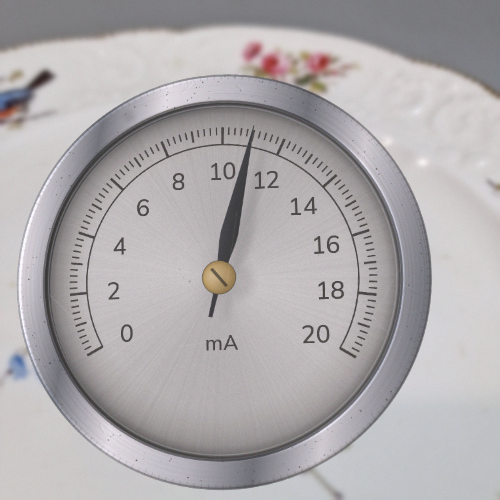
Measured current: 11 mA
